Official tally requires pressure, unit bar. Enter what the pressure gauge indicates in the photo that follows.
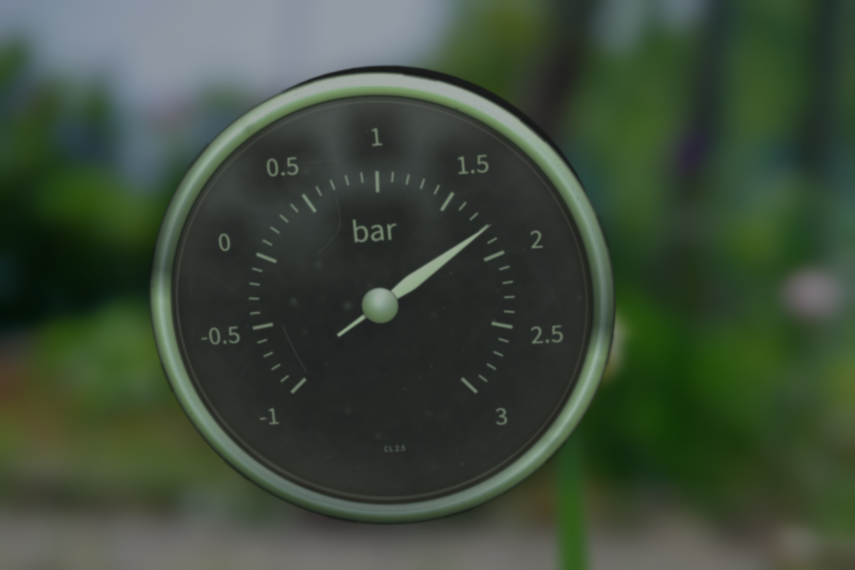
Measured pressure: 1.8 bar
